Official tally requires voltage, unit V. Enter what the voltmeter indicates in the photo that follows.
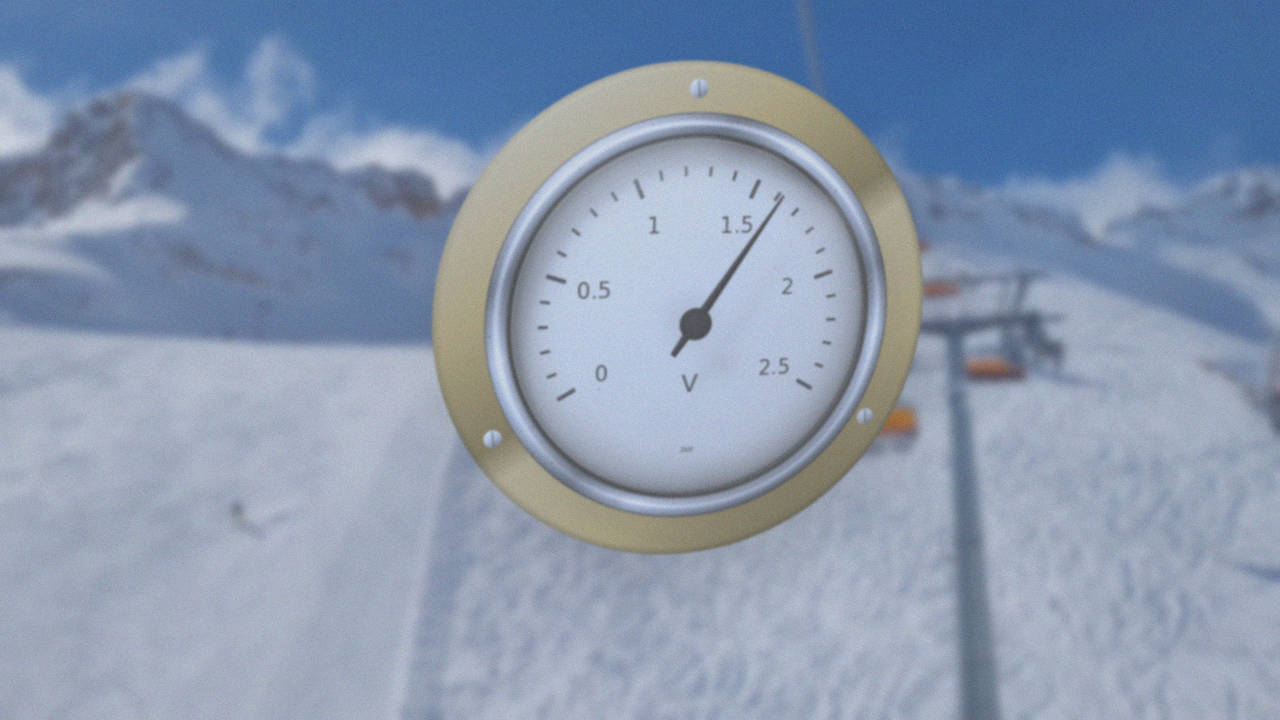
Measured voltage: 1.6 V
